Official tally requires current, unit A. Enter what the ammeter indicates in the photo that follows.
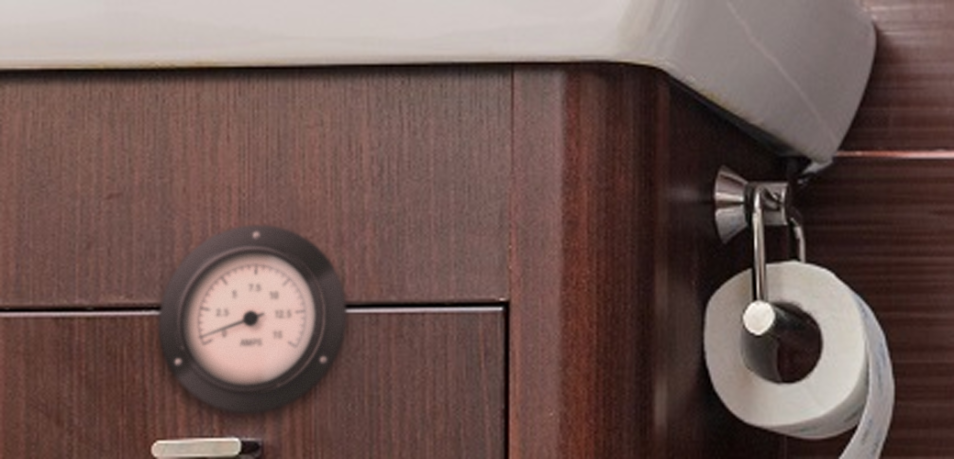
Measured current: 0.5 A
